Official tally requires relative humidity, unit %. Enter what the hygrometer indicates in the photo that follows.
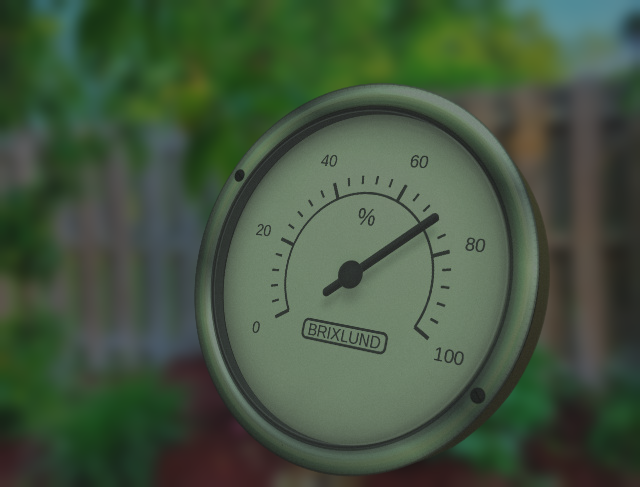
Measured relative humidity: 72 %
